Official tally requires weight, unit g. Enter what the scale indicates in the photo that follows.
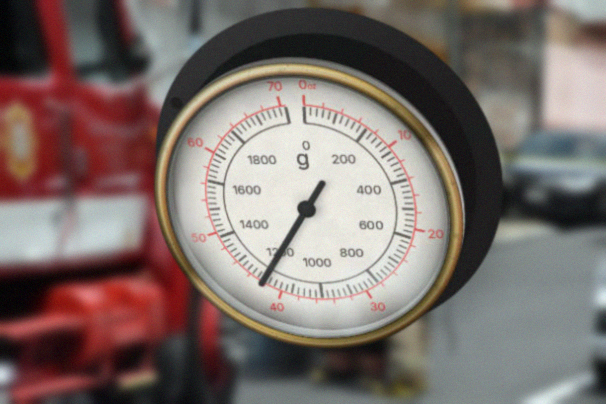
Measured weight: 1200 g
